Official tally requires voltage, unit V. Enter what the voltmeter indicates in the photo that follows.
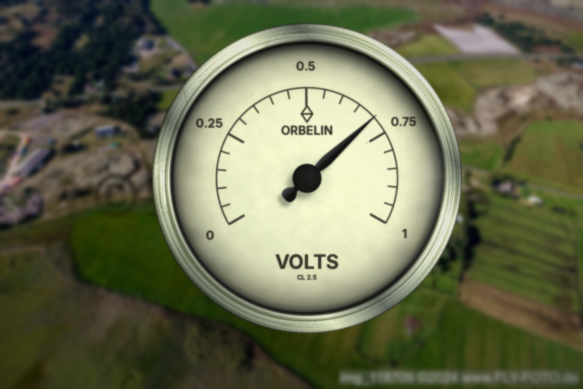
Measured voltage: 0.7 V
